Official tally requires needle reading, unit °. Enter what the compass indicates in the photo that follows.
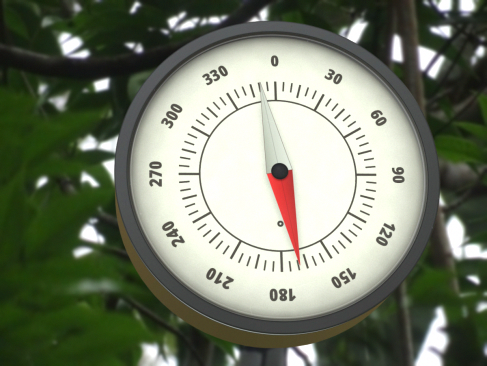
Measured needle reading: 170 °
